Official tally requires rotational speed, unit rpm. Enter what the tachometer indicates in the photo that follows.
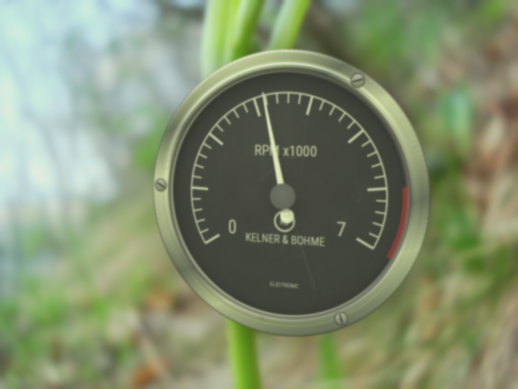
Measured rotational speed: 3200 rpm
